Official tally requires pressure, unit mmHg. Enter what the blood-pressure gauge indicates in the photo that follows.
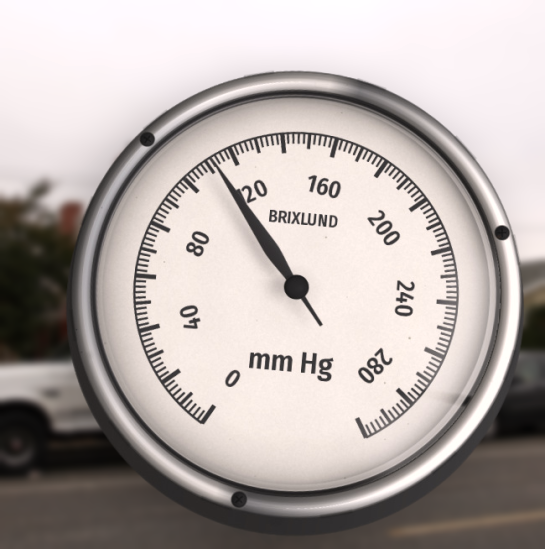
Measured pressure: 112 mmHg
